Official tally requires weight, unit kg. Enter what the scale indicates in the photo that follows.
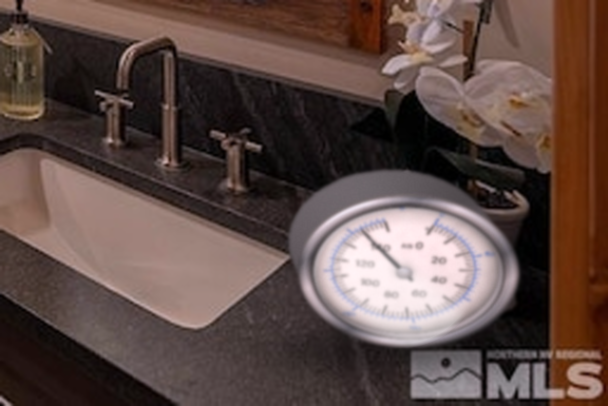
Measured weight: 140 kg
